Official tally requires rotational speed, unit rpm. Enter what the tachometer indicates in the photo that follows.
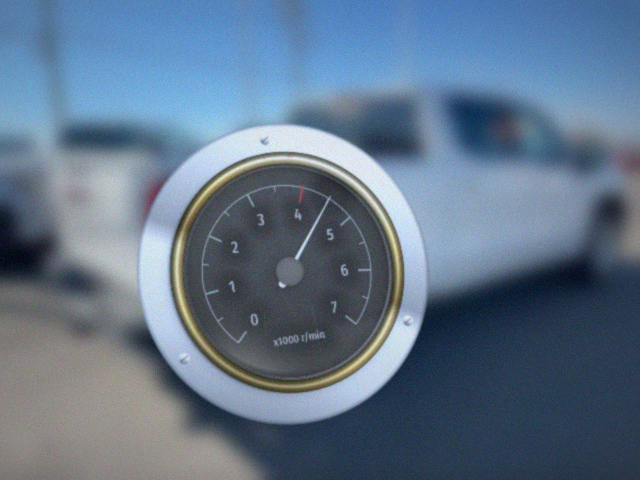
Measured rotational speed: 4500 rpm
